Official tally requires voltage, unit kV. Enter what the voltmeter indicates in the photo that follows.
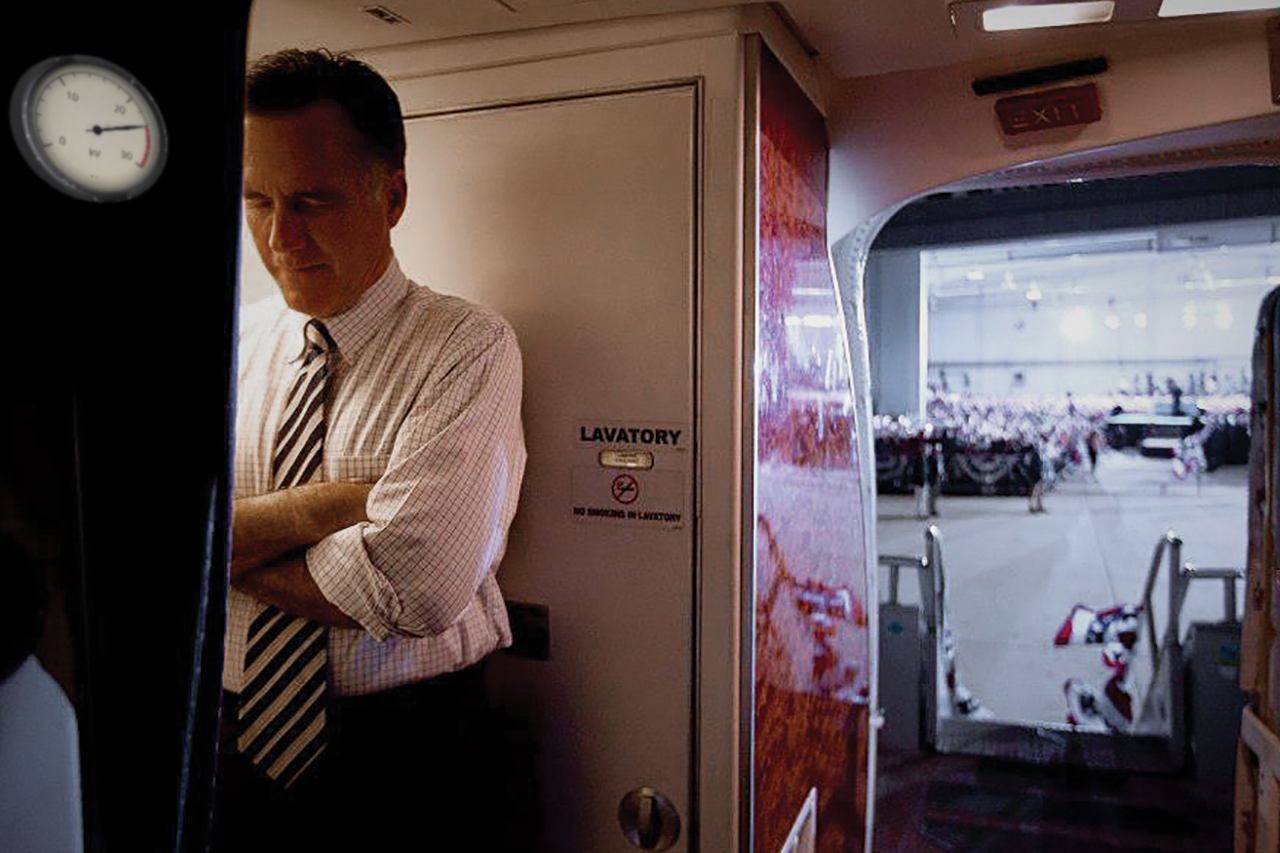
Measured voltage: 24 kV
